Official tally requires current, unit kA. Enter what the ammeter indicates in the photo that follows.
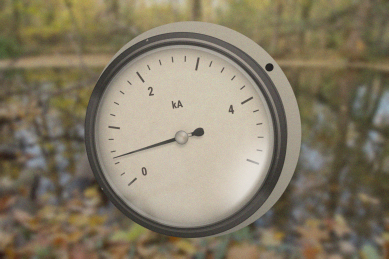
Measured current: 0.5 kA
